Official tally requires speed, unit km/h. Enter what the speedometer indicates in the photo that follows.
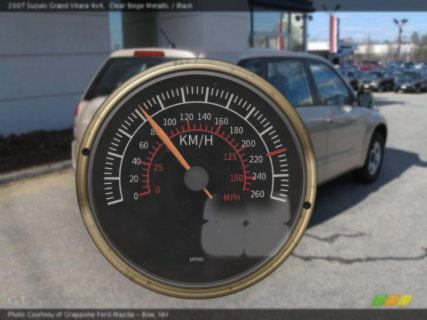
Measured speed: 84 km/h
